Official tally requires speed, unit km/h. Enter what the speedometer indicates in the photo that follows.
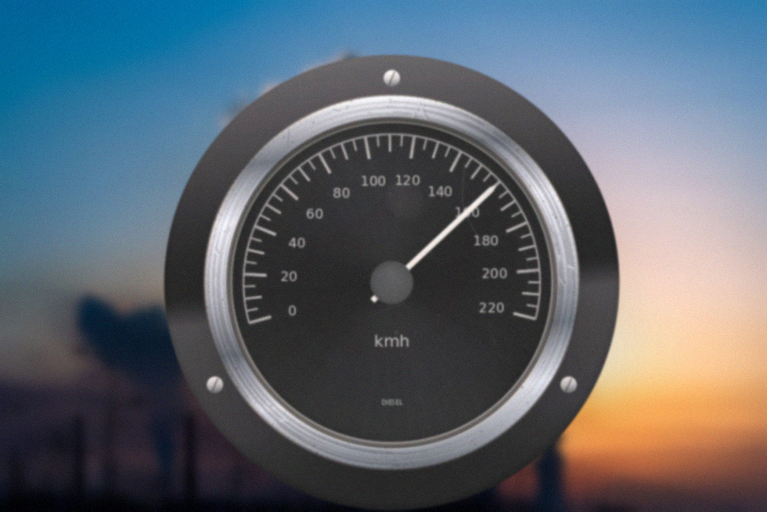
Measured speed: 160 km/h
